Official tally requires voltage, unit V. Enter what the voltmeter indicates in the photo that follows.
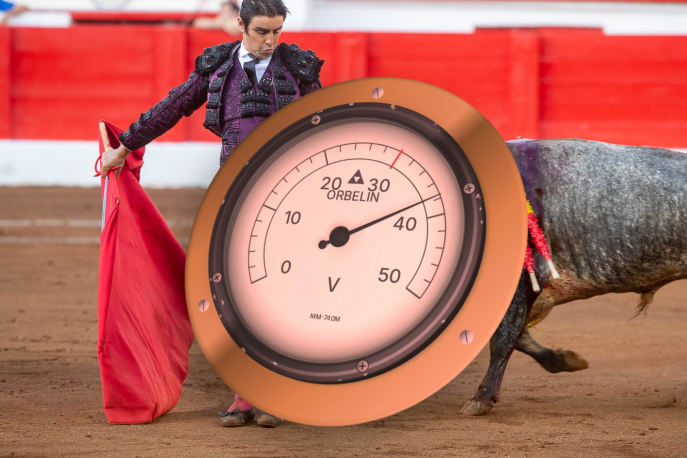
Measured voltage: 38 V
